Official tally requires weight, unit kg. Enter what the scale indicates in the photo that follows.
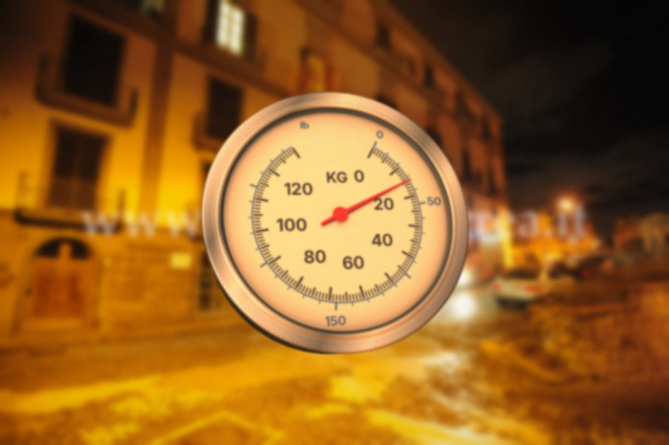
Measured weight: 15 kg
